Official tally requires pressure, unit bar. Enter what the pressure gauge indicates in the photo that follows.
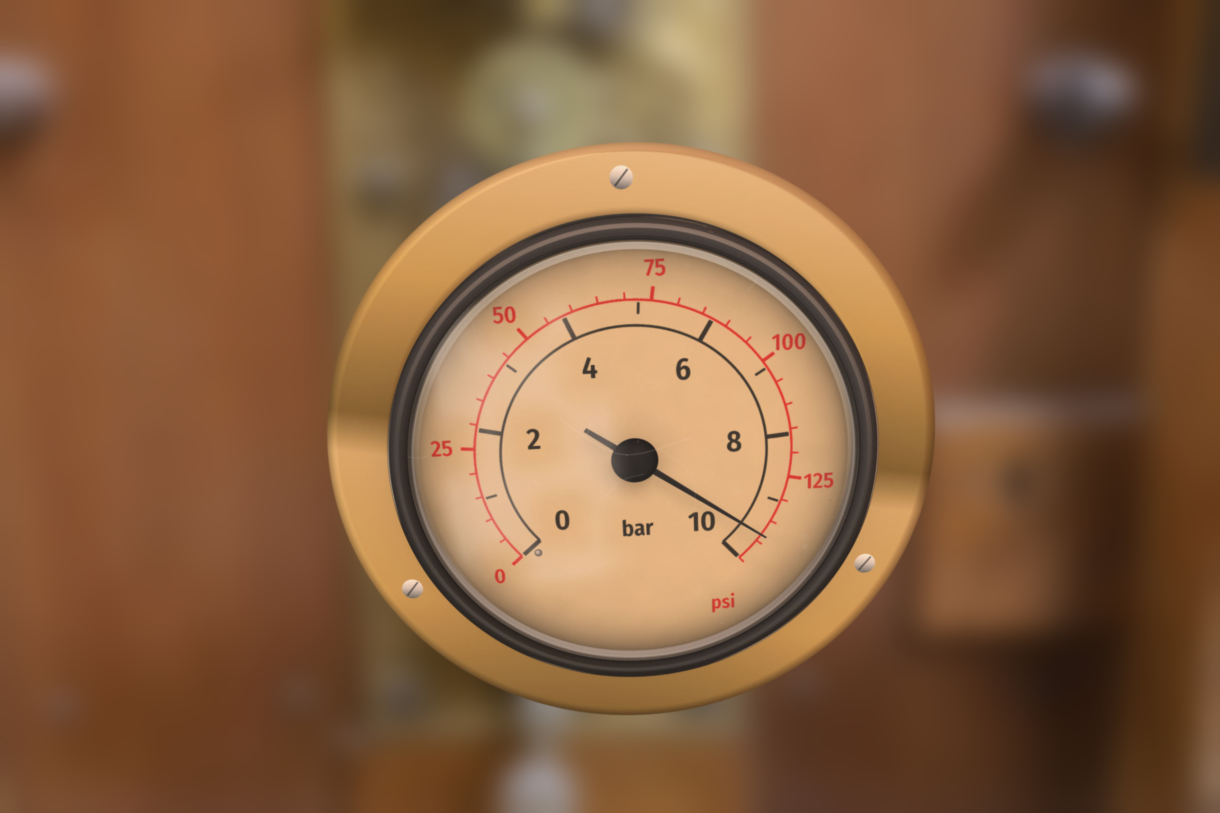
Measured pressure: 9.5 bar
